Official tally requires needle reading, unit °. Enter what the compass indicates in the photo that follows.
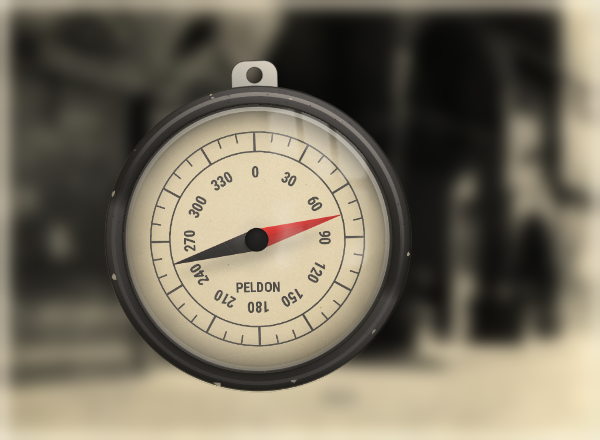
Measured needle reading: 75 °
